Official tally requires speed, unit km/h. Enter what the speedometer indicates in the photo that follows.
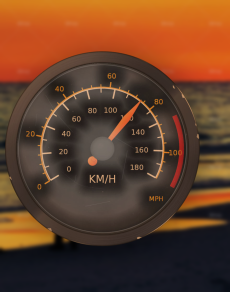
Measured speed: 120 km/h
